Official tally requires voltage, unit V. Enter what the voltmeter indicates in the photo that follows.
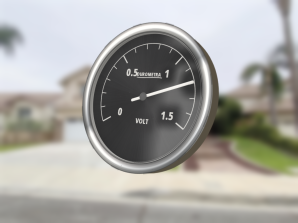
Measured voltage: 1.2 V
